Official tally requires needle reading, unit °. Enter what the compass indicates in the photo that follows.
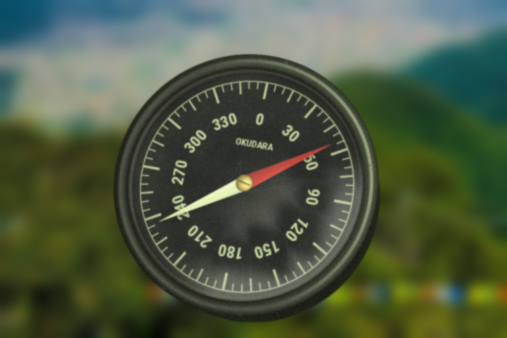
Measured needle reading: 55 °
